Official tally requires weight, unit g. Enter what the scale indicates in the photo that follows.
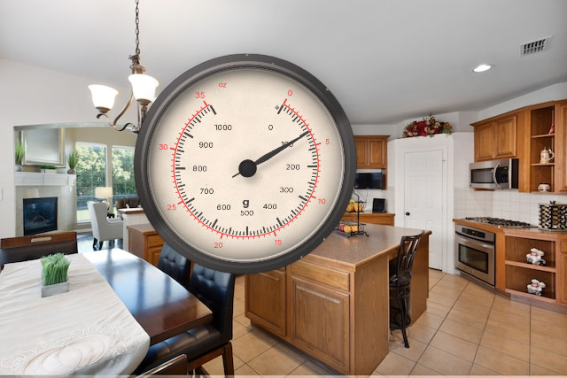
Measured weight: 100 g
